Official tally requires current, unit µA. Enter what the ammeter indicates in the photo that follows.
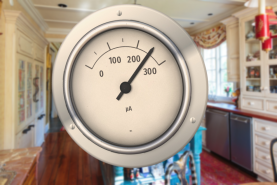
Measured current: 250 µA
